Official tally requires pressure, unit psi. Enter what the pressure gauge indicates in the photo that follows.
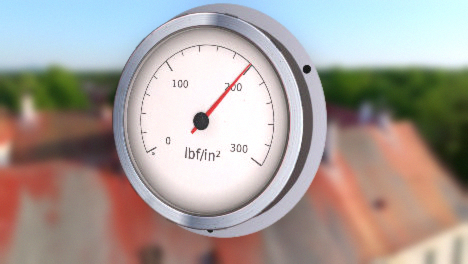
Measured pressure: 200 psi
